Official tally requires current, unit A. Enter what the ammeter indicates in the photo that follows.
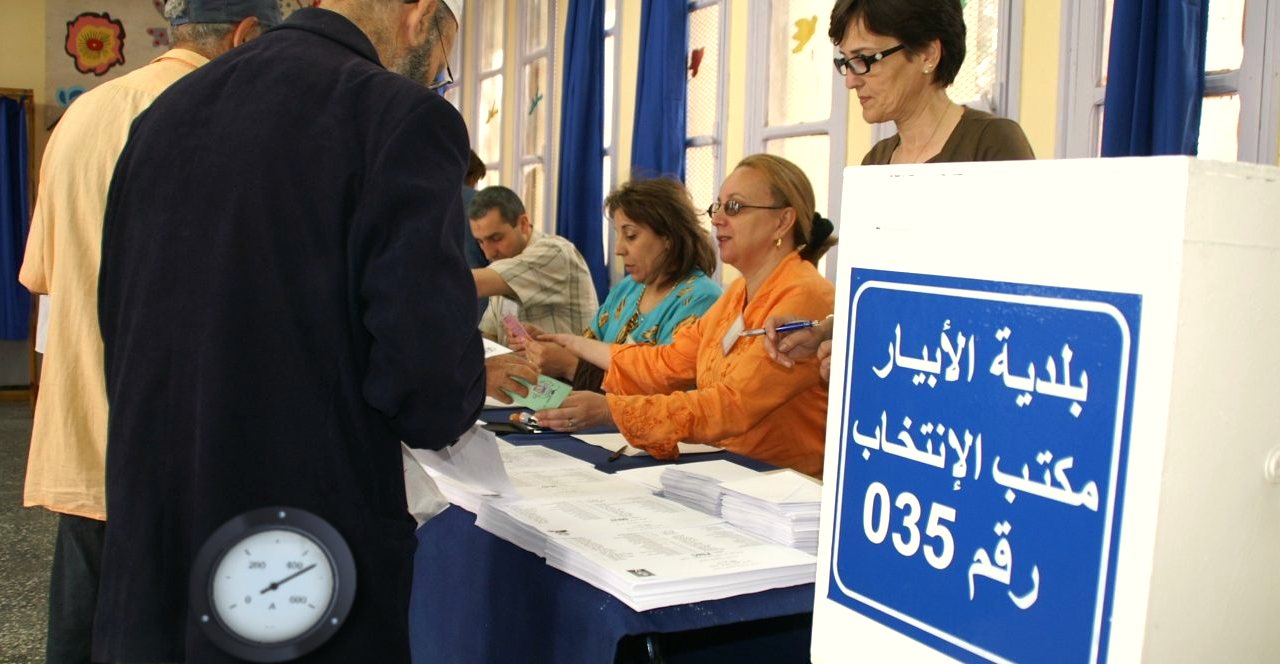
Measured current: 450 A
